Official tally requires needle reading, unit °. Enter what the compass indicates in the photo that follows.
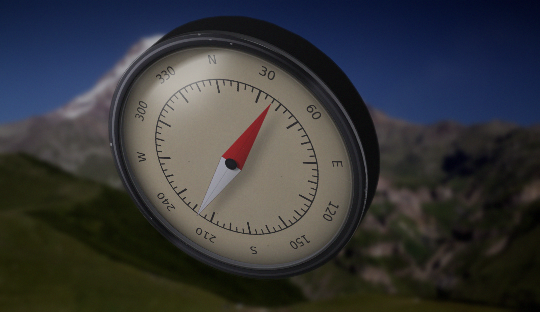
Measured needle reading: 40 °
